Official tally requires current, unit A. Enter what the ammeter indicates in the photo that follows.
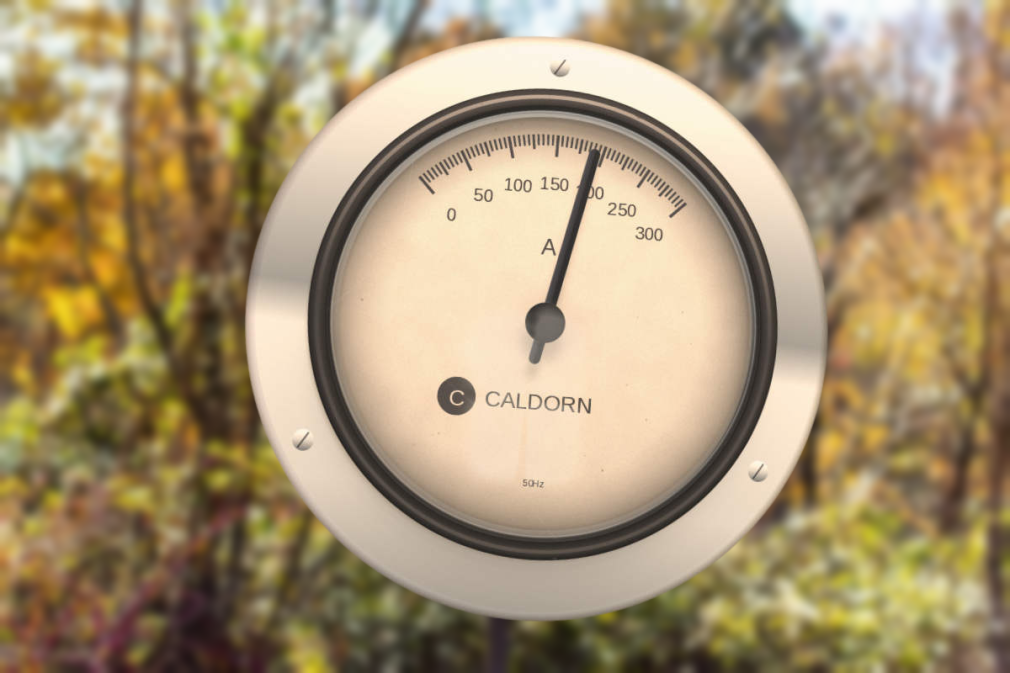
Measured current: 190 A
